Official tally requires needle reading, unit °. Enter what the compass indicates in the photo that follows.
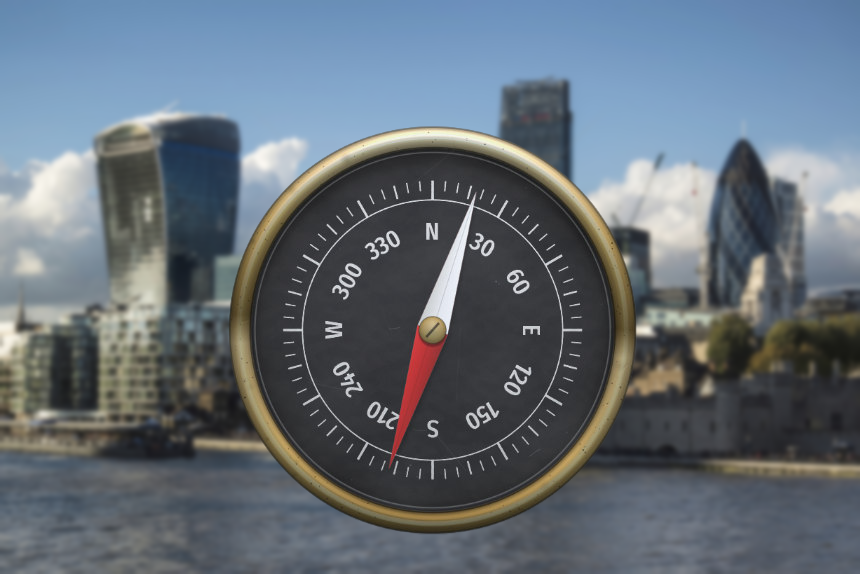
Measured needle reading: 197.5 °
